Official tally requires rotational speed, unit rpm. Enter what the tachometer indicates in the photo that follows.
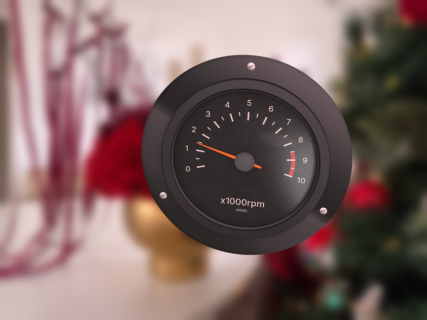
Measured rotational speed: 1500 rpm
